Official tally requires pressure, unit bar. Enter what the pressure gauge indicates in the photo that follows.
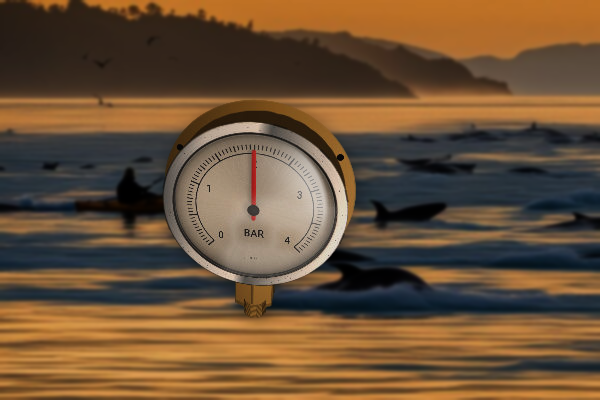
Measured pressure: 2 bar
